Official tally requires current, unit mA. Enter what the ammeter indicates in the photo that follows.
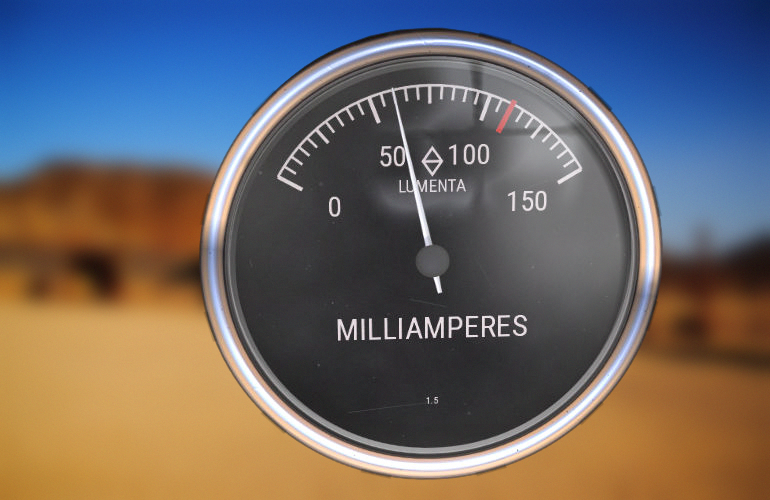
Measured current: 60 mA
